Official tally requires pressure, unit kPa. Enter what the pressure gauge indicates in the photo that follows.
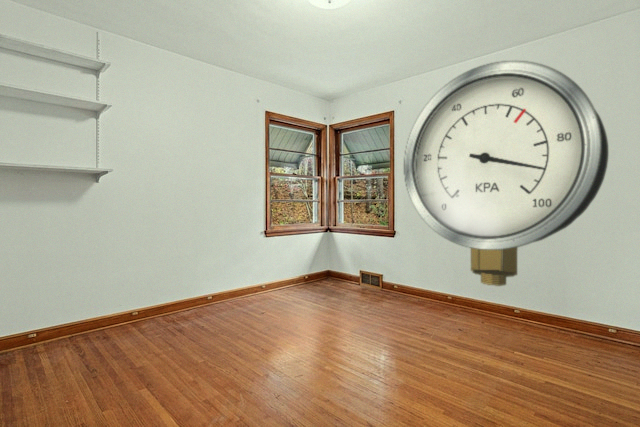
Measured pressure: 90 kPa
